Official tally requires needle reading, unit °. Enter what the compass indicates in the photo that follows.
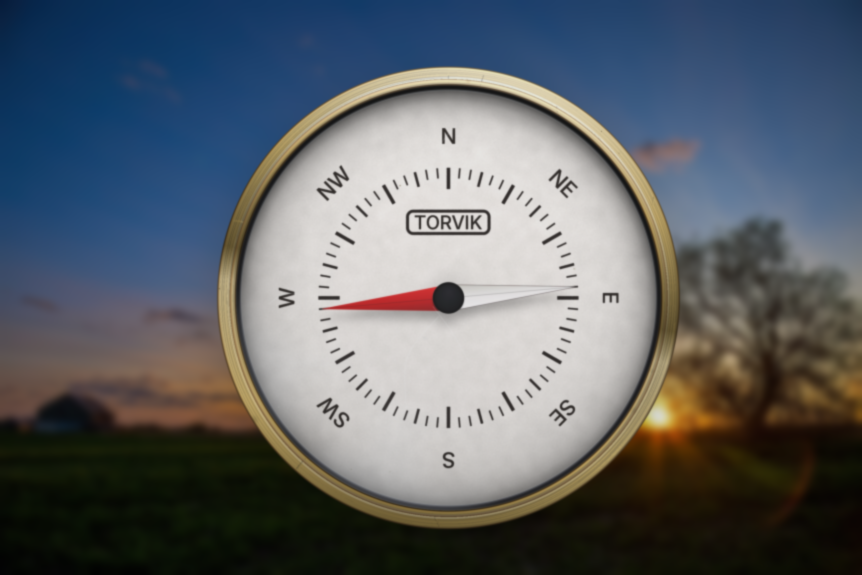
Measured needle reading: 265 °
